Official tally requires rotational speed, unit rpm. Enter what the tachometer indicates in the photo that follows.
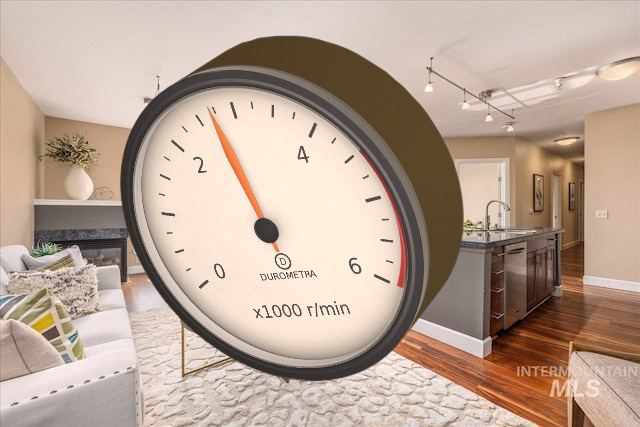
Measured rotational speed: 2750 rpm
